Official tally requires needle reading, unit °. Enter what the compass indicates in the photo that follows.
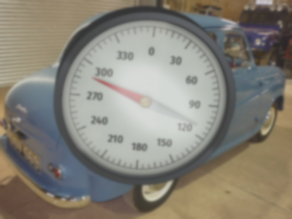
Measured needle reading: 290 °
